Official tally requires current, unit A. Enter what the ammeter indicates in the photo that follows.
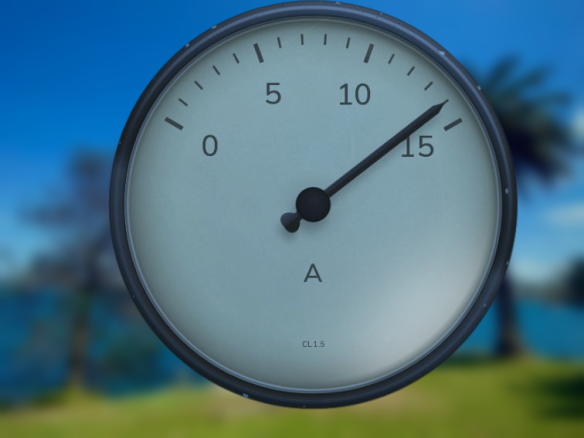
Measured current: 14 A
